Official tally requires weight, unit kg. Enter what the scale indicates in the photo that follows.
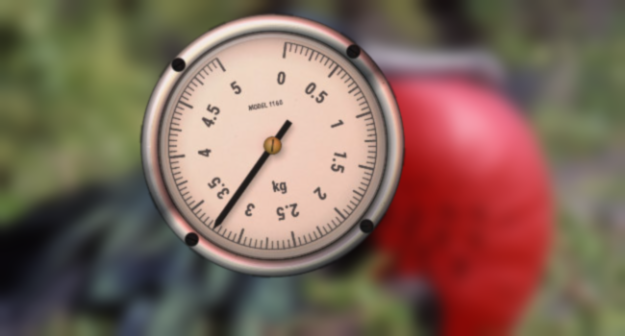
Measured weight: 3.25 kg
